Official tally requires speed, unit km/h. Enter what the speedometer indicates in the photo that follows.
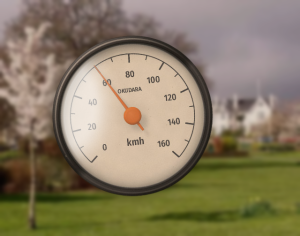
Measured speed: 60 km/h
